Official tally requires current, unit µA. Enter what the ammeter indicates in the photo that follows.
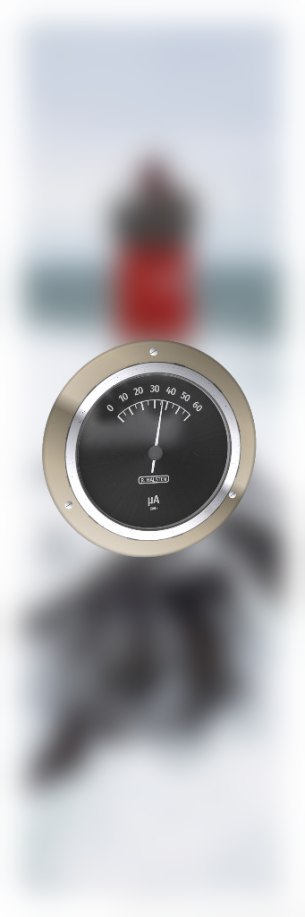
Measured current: 35 µA
